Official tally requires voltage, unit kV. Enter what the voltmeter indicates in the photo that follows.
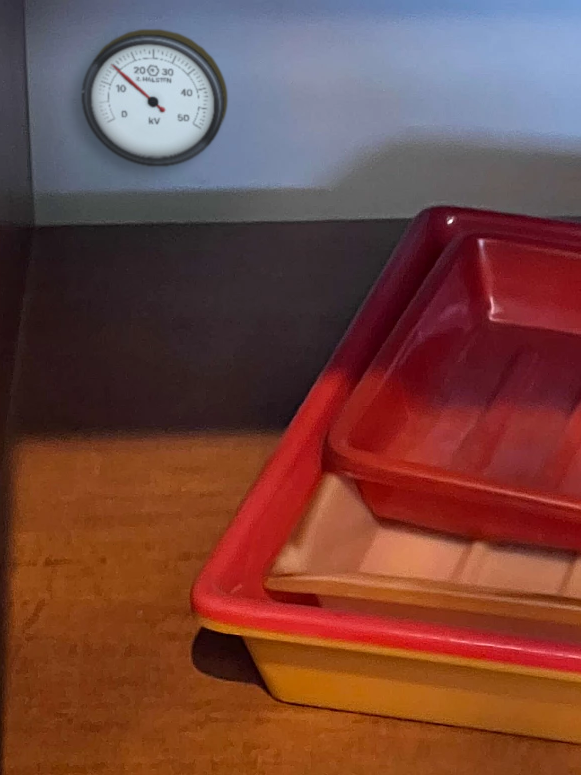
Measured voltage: 15 kV
